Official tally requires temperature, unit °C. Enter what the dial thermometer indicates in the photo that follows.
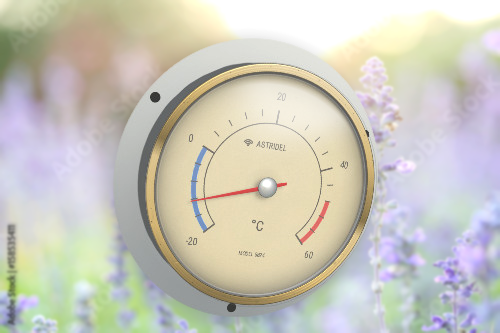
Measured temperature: -12 °C
